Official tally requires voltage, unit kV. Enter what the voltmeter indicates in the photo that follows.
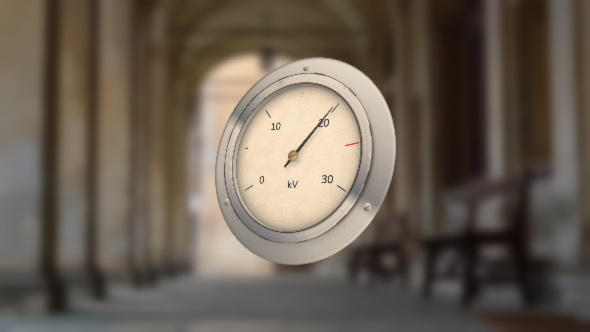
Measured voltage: 20 kV
